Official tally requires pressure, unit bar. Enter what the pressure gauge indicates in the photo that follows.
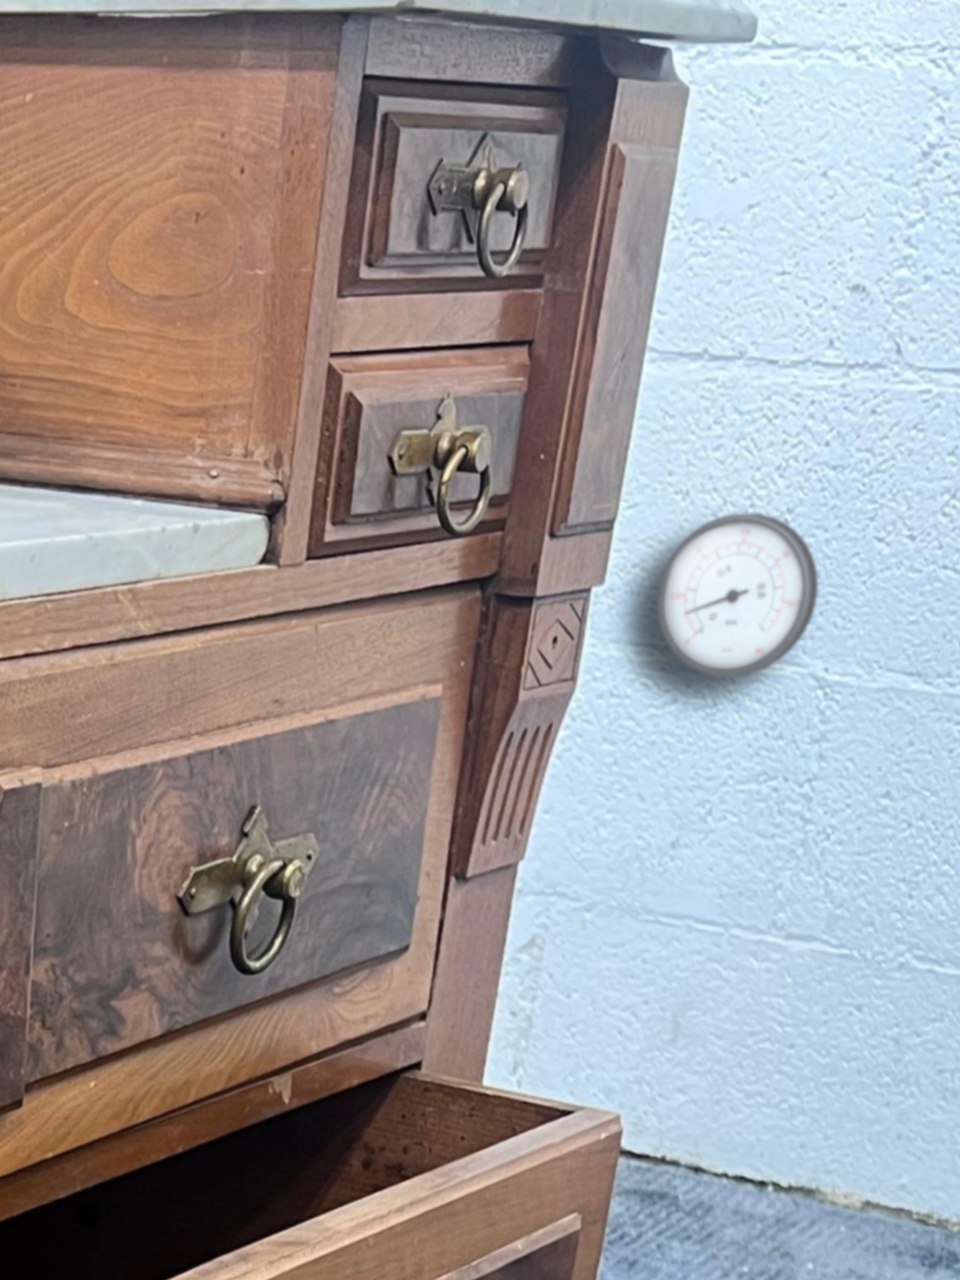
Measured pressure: 0.1 bar
